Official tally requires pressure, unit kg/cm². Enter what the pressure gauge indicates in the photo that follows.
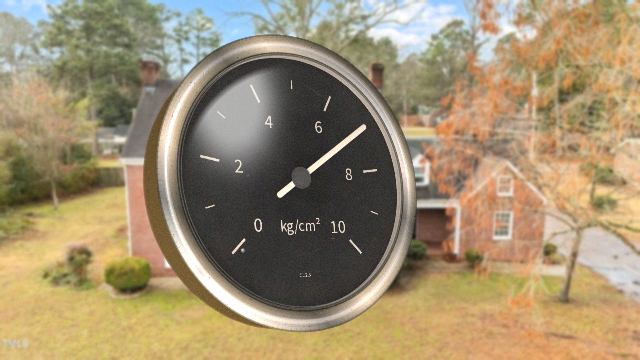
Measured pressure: 7 kg/cm²
